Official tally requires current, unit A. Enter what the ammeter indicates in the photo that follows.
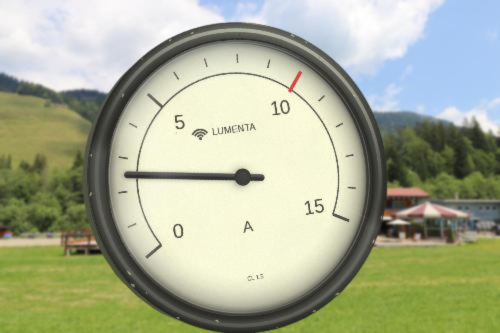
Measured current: 2.5 A
